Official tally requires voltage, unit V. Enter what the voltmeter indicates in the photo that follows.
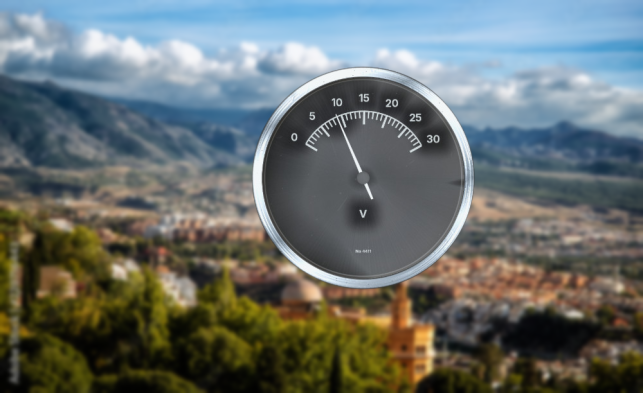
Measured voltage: 9 V
